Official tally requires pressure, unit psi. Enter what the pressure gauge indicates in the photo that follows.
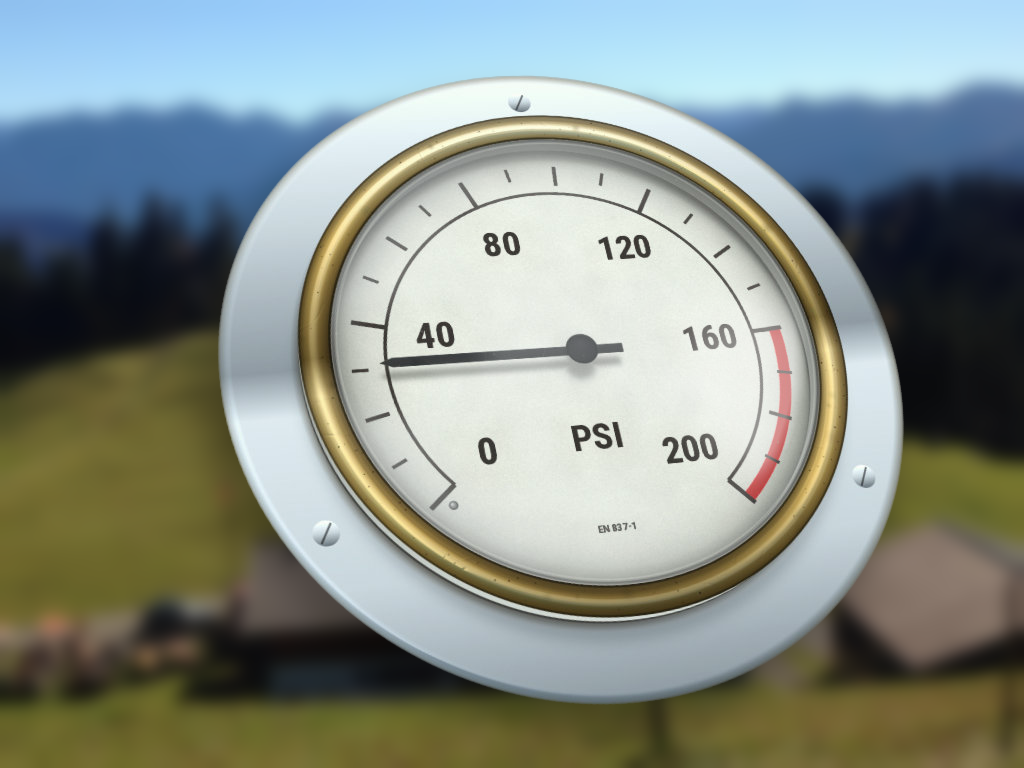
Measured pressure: 30 psi
